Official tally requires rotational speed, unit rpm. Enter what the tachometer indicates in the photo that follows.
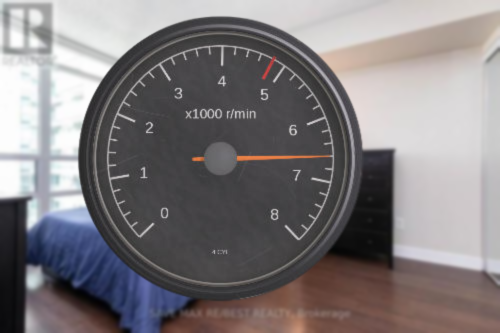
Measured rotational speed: 6600 rpm
